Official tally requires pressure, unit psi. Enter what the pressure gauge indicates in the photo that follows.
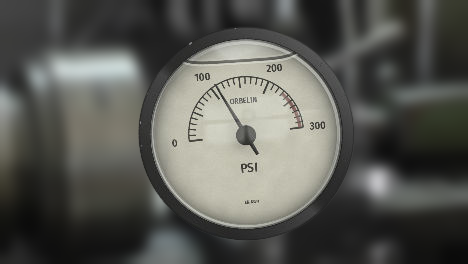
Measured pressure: 110 psi
